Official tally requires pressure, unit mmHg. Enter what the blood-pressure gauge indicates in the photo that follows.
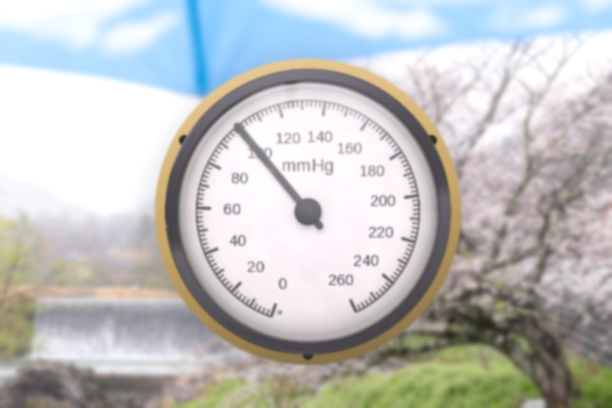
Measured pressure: 100 mmHg
